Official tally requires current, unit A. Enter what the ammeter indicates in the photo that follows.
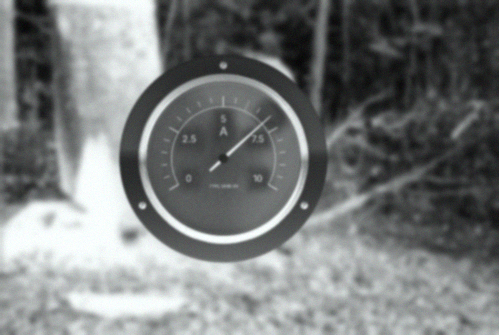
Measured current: 7 A
